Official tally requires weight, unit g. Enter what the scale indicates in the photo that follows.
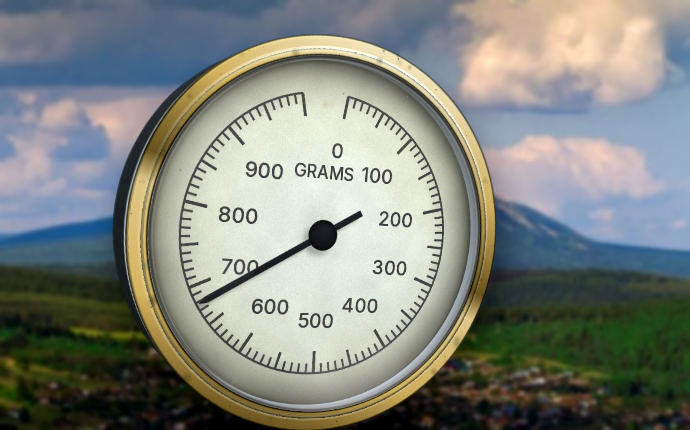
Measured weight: 680 g
